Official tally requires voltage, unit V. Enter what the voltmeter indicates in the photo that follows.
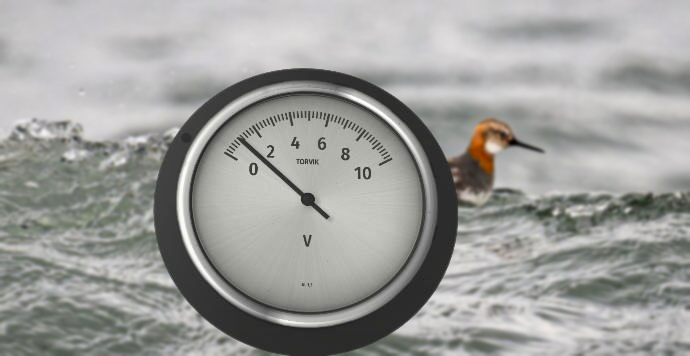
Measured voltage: 1 V
